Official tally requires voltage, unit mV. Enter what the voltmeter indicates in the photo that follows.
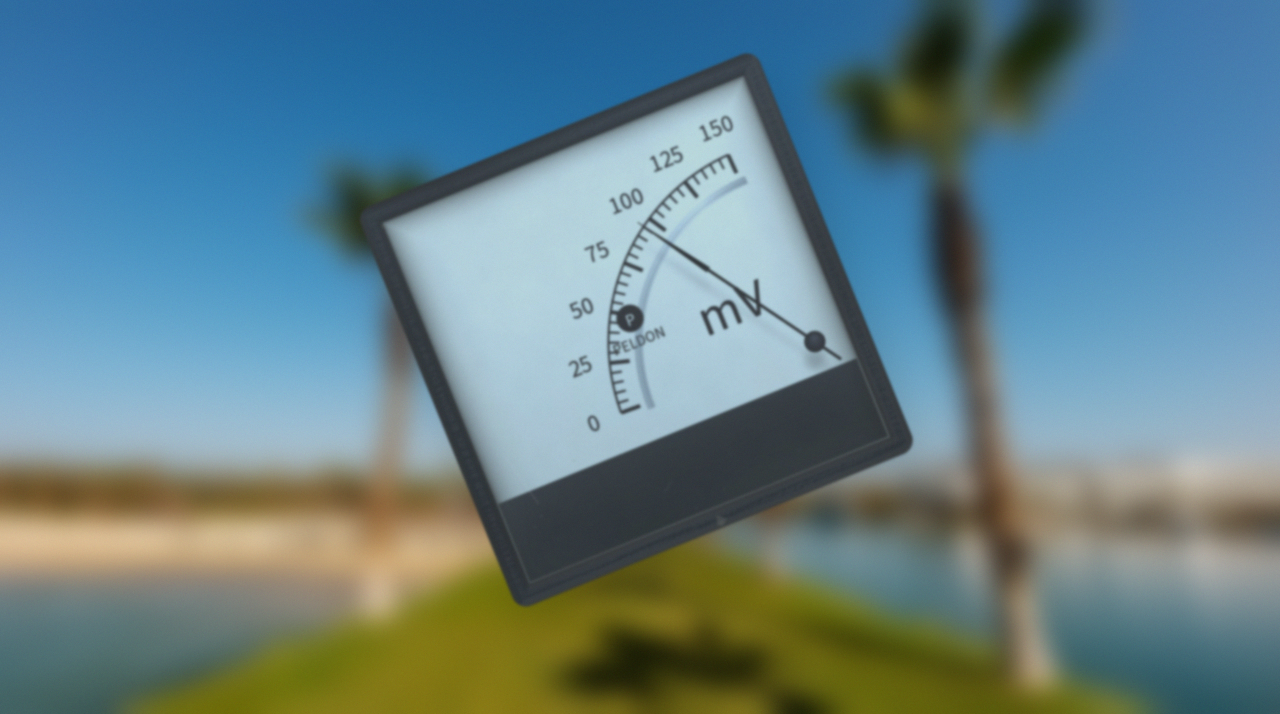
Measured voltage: 95 mV
